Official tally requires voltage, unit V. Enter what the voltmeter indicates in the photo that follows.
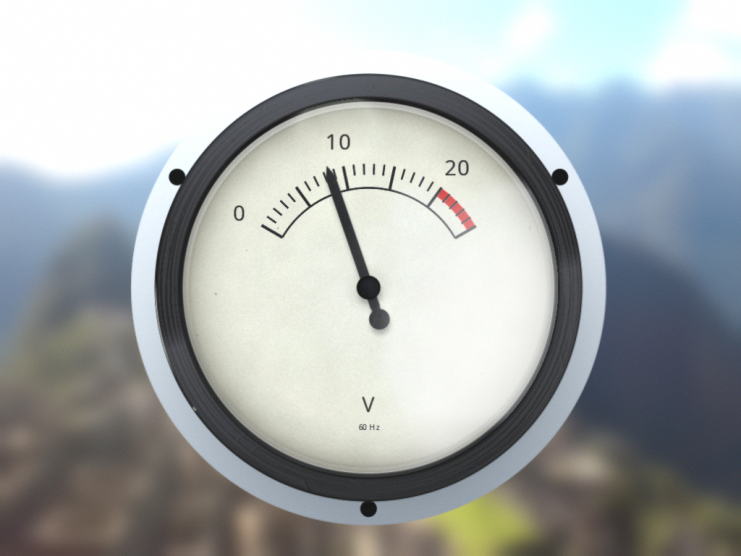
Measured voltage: 8.5 V
